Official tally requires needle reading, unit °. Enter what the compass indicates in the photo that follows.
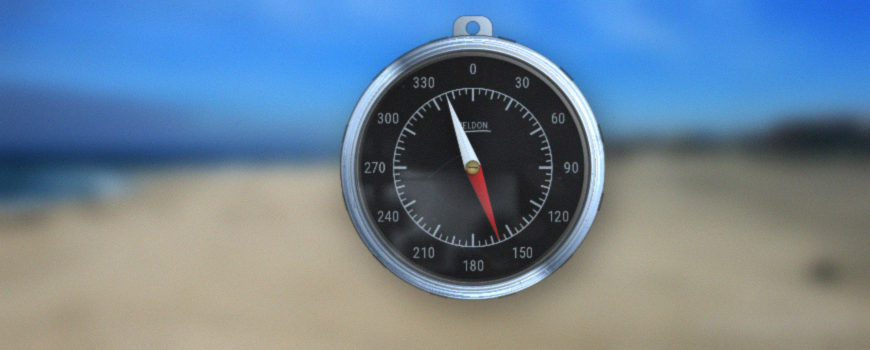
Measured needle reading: 160 °
